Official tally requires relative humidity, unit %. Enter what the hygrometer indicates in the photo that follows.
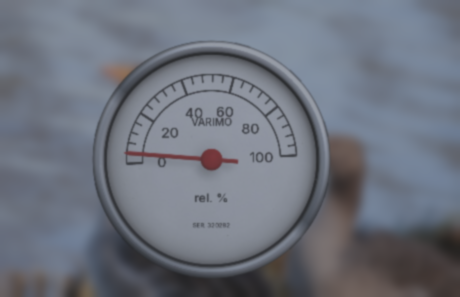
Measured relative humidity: 4 %
